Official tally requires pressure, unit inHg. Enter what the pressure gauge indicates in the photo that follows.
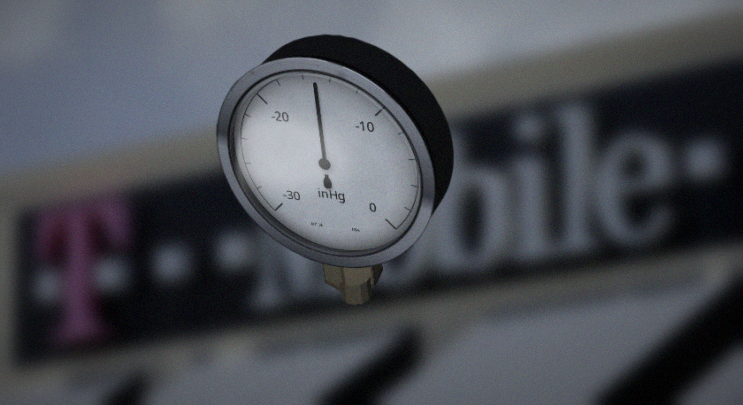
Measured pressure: -15 inHg
